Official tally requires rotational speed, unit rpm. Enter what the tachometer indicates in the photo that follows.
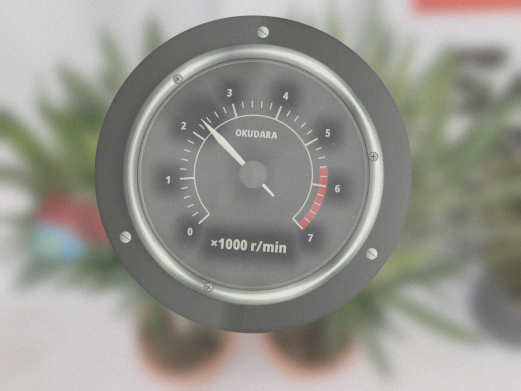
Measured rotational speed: 2300 rpm
